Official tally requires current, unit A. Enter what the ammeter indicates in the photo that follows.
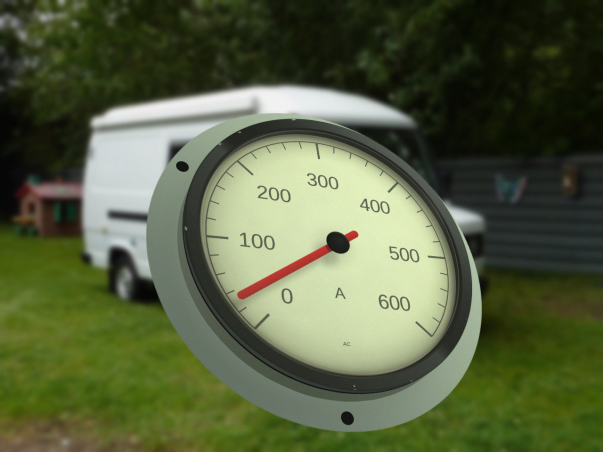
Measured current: 30 A
